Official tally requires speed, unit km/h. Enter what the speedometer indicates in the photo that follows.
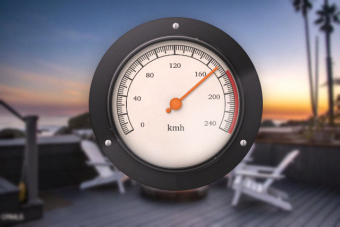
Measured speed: 170 km/h
